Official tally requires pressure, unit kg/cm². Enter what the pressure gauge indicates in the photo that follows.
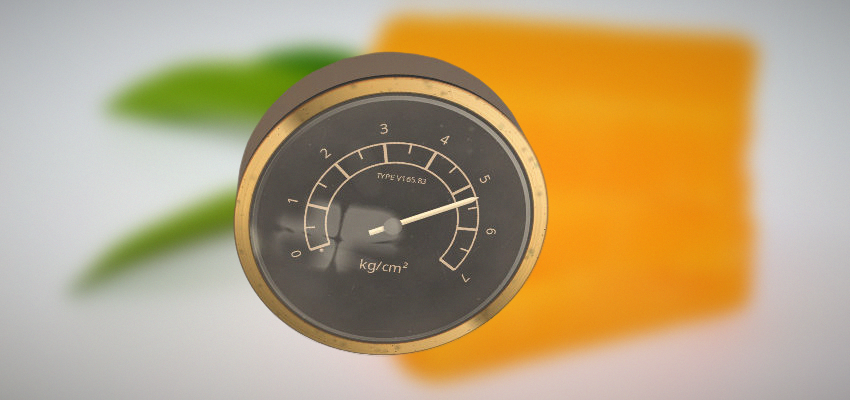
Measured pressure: 5.25 kg/cm²
